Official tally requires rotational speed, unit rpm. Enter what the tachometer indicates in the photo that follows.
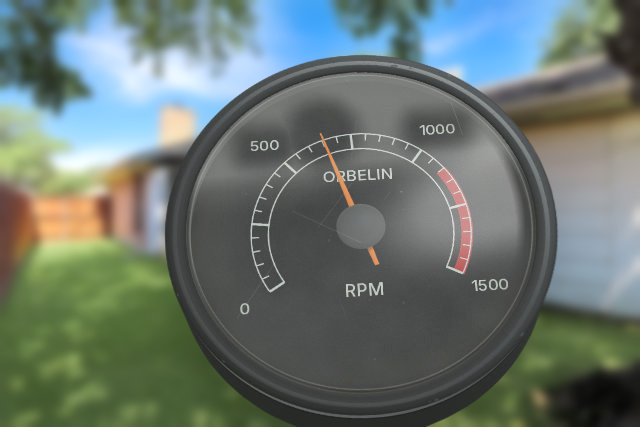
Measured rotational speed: 650 rpm
